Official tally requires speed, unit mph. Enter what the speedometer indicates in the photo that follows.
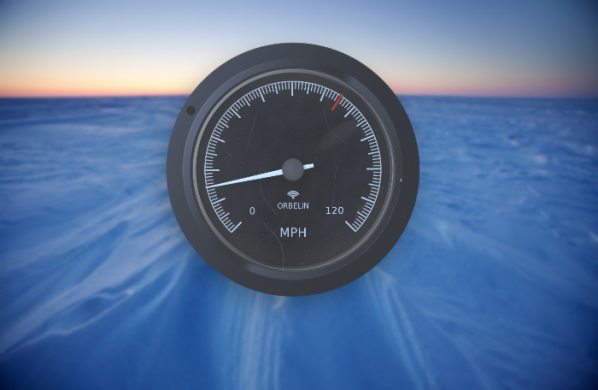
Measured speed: 15 mph
